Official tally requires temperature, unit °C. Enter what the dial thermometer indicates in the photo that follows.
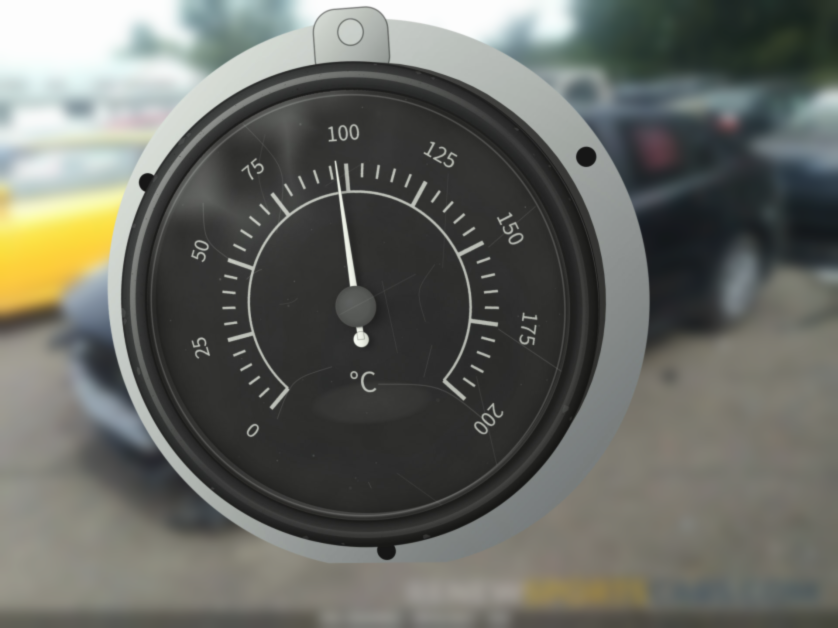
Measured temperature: 97.5 °C
